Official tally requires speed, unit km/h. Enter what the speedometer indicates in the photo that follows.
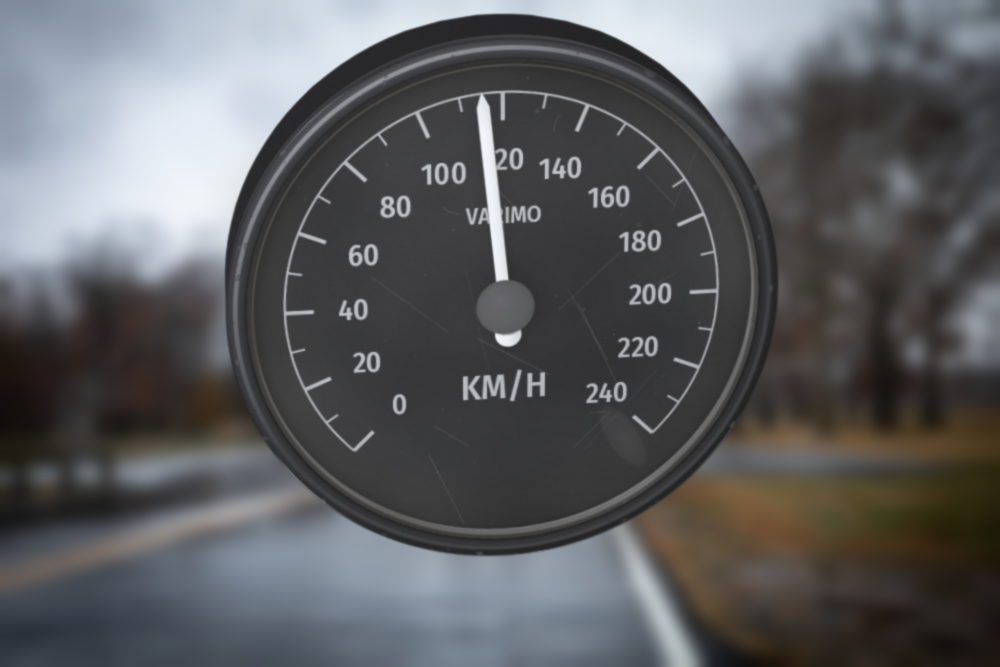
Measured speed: 115 km/h
